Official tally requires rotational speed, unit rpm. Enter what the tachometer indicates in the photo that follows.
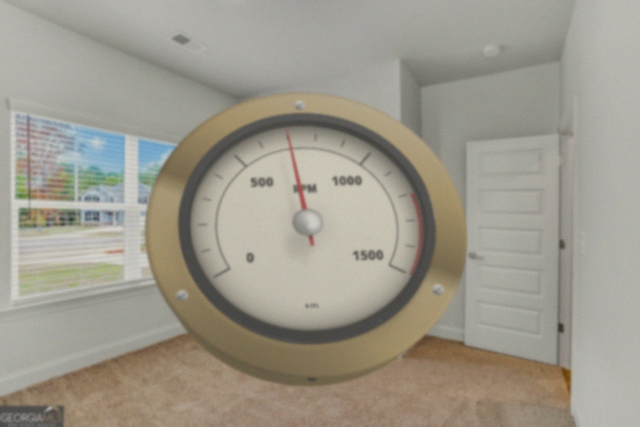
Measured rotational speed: 700 rpm
